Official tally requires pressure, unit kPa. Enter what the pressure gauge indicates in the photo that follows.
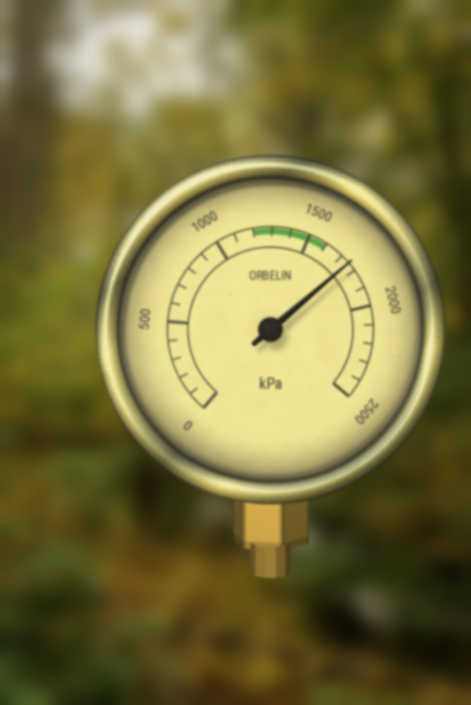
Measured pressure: 1750 kPa
